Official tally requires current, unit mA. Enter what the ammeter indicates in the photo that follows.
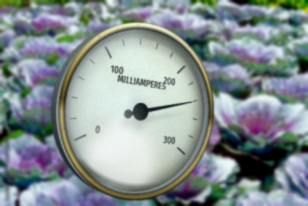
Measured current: 240 mA
